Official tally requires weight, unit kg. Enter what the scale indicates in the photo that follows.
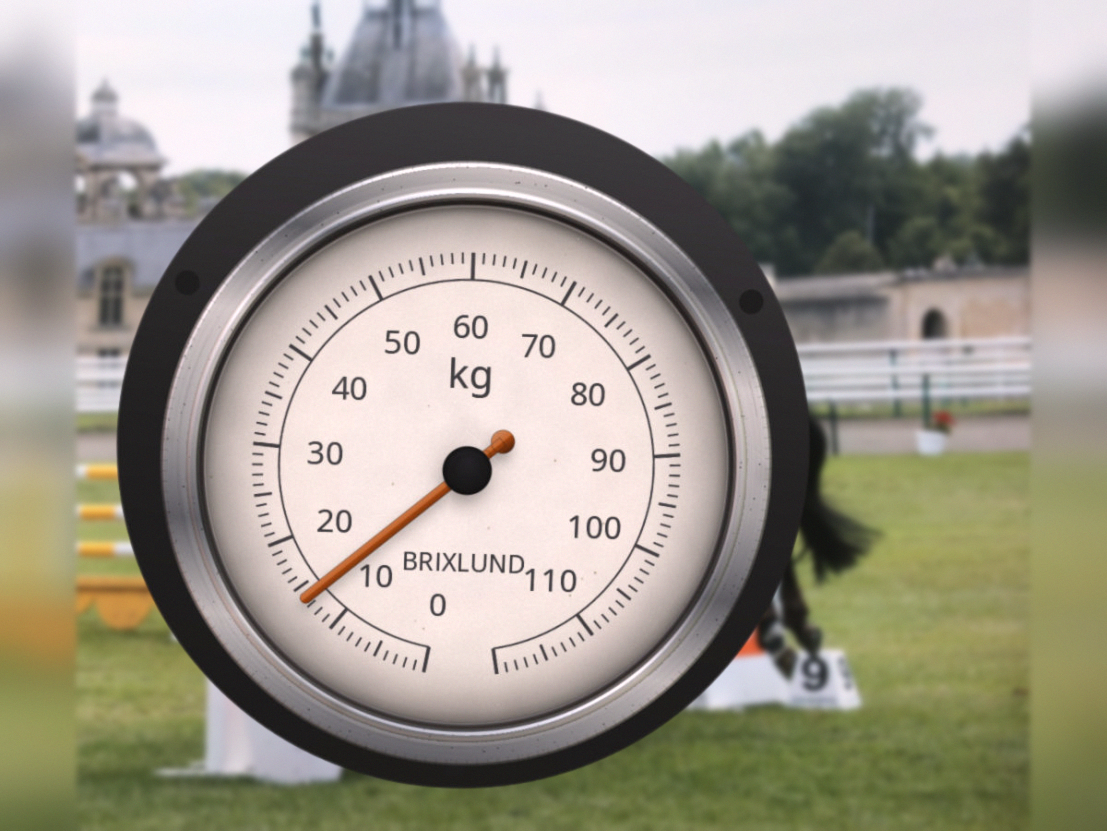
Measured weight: 14 kg
